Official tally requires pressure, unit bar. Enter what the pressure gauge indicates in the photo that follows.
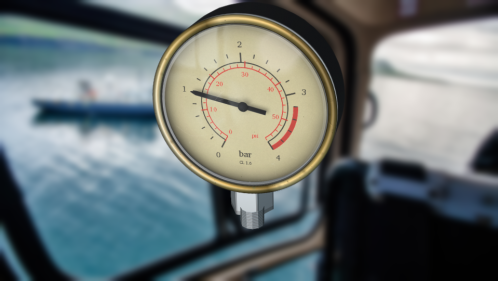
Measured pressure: 1 bar
